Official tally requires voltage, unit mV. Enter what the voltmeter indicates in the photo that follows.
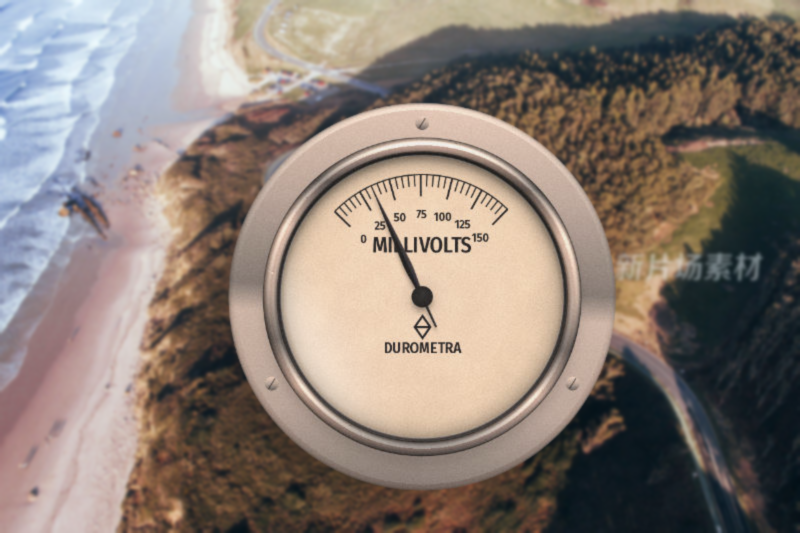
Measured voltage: 35 mV
